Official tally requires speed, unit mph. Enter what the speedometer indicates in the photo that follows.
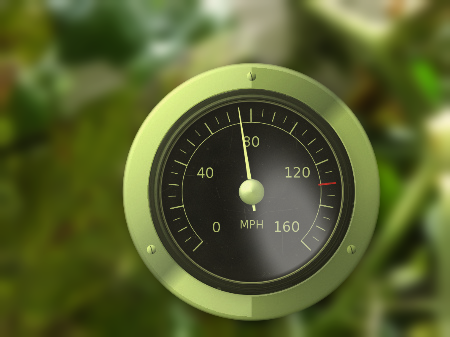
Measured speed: 75 mph
